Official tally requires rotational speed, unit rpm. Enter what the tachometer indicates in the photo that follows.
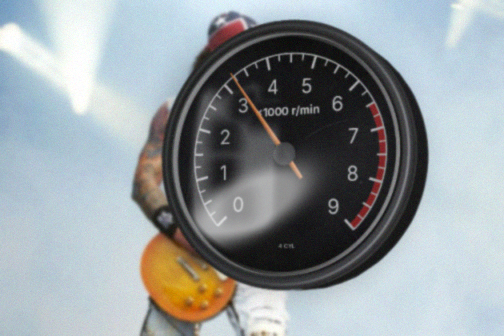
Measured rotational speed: 3250 rpm
